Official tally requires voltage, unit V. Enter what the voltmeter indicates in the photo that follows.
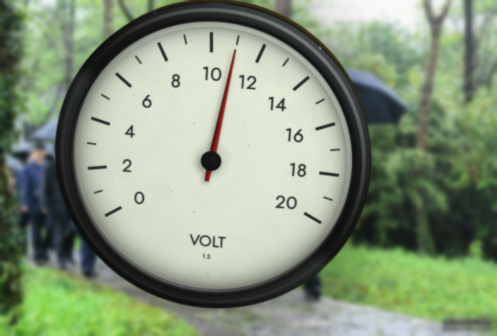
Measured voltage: 11 V
